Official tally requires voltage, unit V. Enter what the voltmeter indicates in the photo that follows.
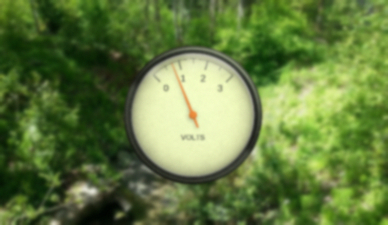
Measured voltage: 0.75 V
